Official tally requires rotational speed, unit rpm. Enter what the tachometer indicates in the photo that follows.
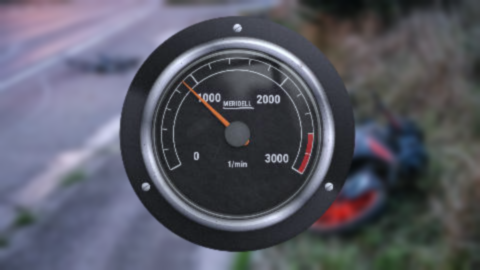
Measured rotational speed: 900 rpm
